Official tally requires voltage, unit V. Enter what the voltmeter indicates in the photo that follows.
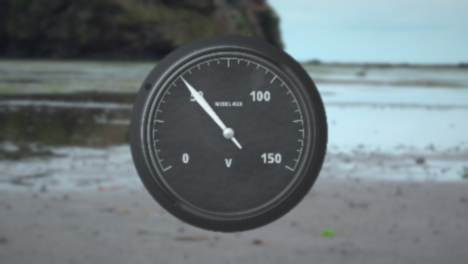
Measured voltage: 50 V
